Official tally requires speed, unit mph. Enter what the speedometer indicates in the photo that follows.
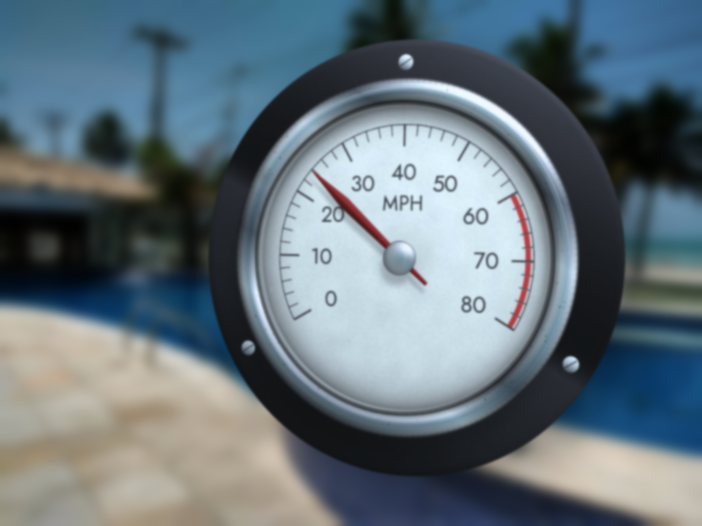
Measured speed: 24 mph
